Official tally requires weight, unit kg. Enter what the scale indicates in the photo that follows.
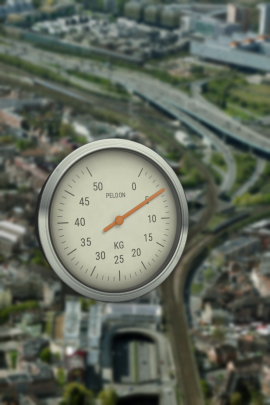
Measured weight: 5 kg
